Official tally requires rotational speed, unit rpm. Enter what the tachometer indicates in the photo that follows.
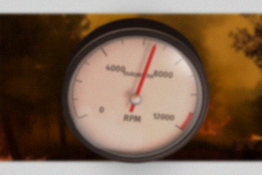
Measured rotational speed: 6500 rpm
